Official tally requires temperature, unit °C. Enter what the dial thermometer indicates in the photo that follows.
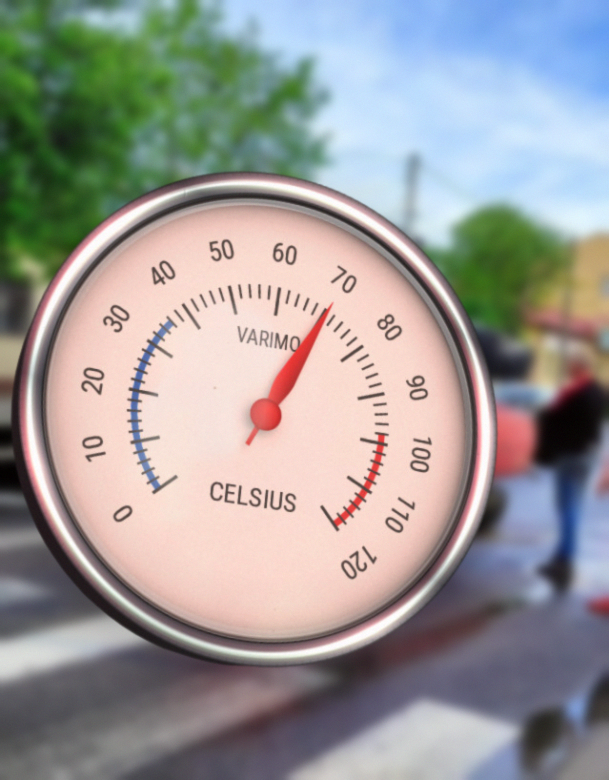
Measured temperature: 70 °C
